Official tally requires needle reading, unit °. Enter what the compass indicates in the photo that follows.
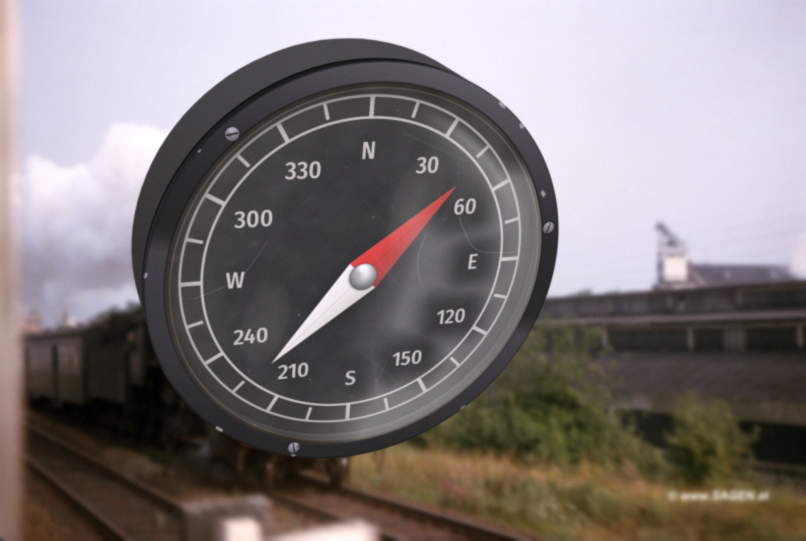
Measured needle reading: 45 °
